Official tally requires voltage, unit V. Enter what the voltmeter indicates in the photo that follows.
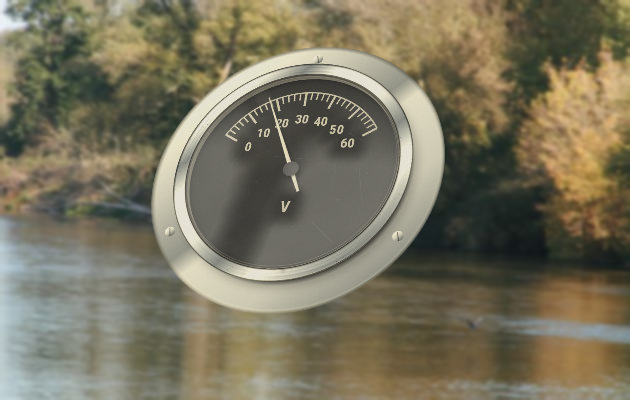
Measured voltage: 18 V
